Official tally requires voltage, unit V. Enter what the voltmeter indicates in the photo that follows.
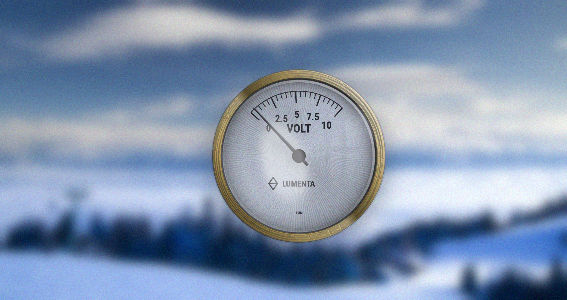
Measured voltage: 0.5 V
